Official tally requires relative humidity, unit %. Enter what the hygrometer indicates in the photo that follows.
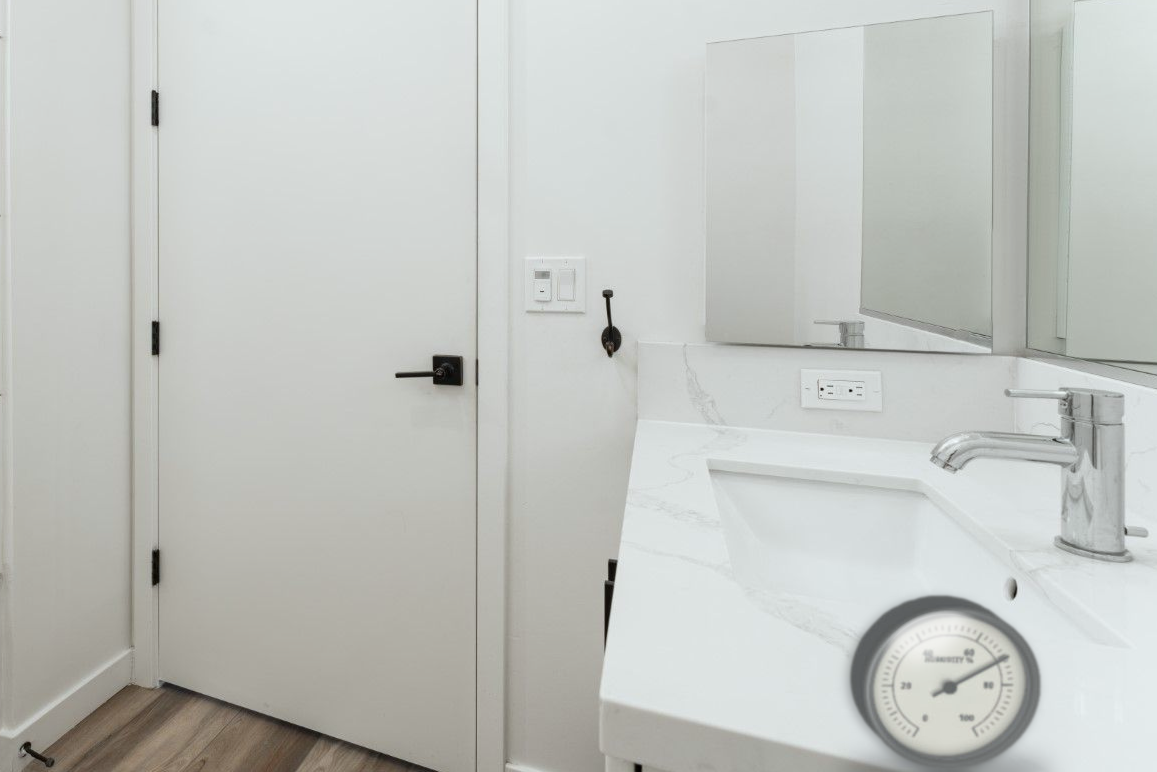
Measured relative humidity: 70 %
